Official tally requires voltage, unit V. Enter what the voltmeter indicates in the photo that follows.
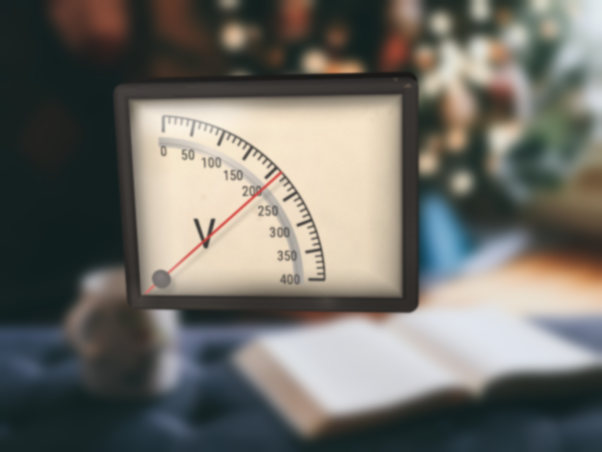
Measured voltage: 210 V
